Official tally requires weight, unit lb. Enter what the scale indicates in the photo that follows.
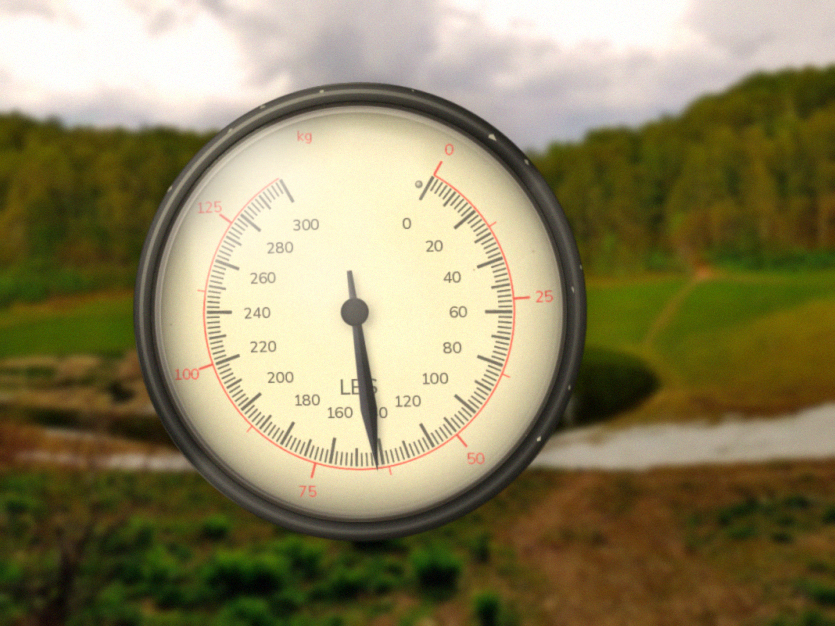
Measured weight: 142 lb
